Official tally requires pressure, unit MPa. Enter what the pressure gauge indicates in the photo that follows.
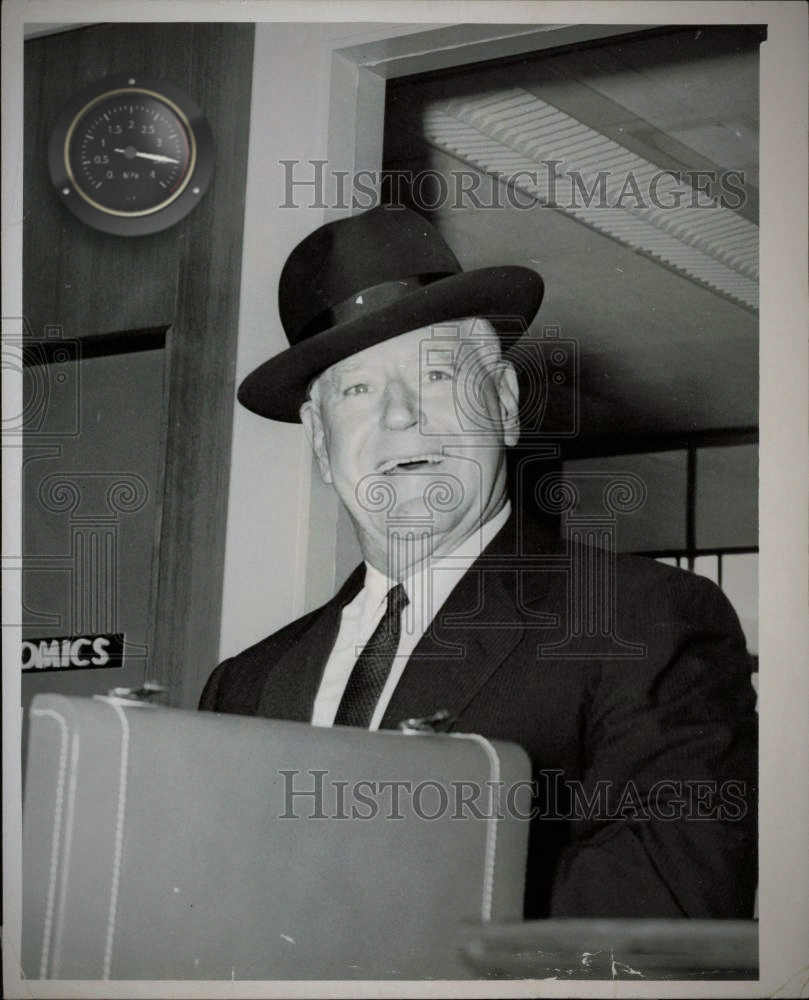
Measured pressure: 3.5 MPa
